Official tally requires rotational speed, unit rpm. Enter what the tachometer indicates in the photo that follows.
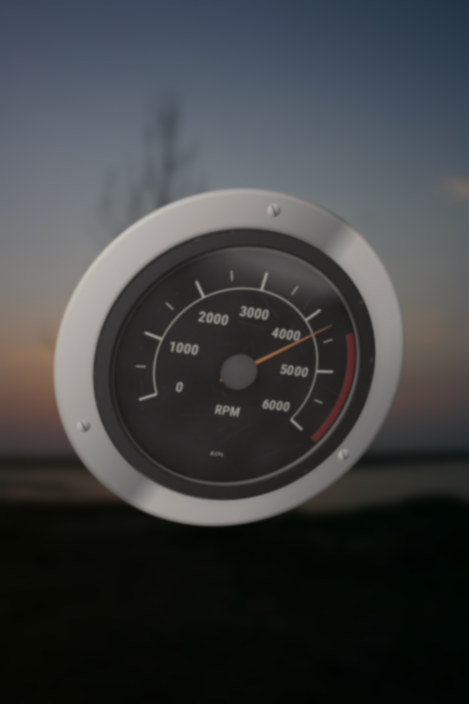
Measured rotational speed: 4250 rpm
